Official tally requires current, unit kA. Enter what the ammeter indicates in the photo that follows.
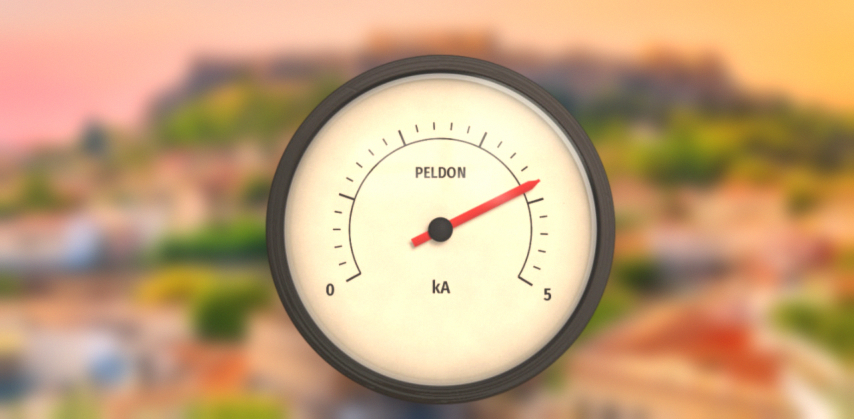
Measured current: 3.8 kA
